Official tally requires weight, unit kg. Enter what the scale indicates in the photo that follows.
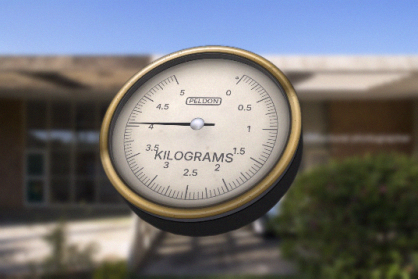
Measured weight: 4 kg
